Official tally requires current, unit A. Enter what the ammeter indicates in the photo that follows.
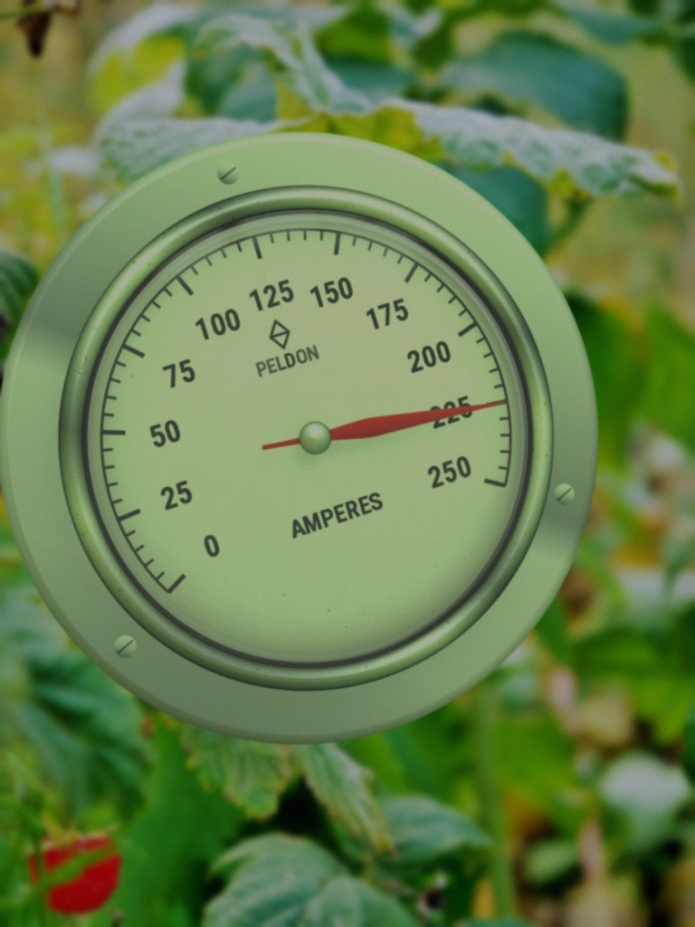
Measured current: 225 A
